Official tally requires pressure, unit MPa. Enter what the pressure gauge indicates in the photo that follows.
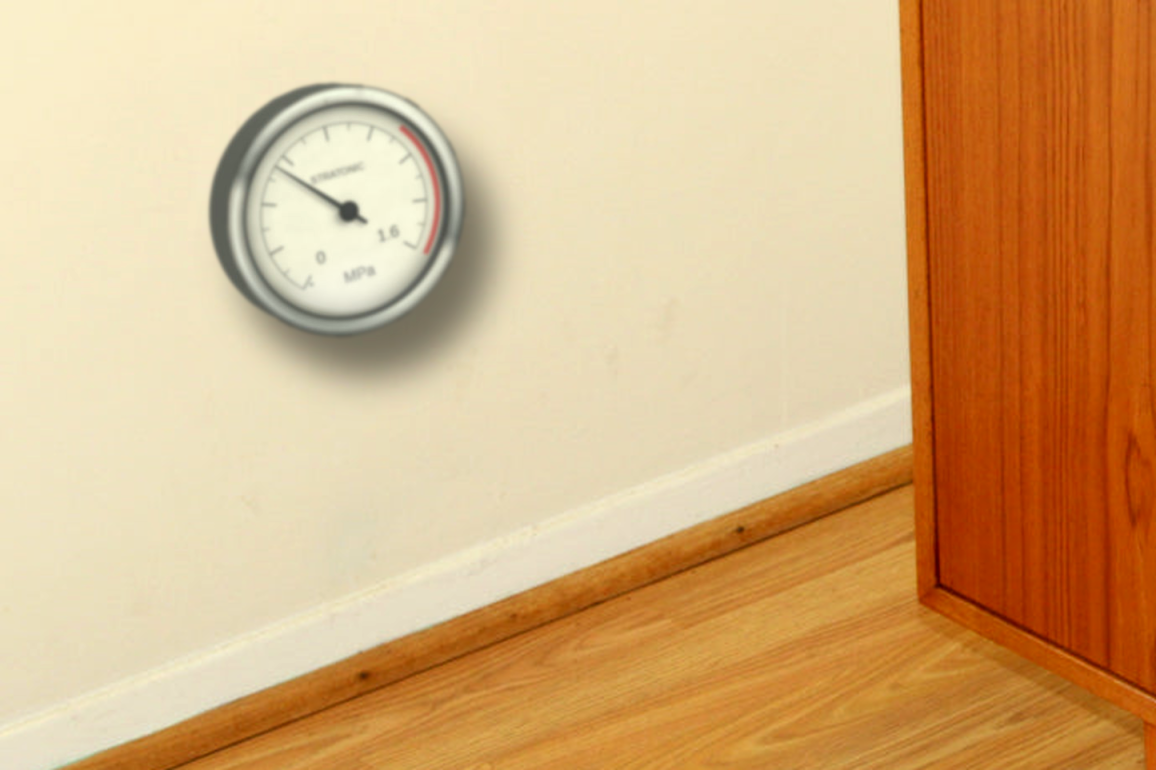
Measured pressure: 0.55 MPa
